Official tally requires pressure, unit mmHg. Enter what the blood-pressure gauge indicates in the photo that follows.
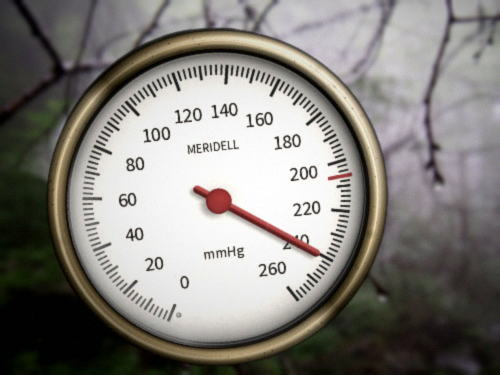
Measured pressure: 240 mmHg
